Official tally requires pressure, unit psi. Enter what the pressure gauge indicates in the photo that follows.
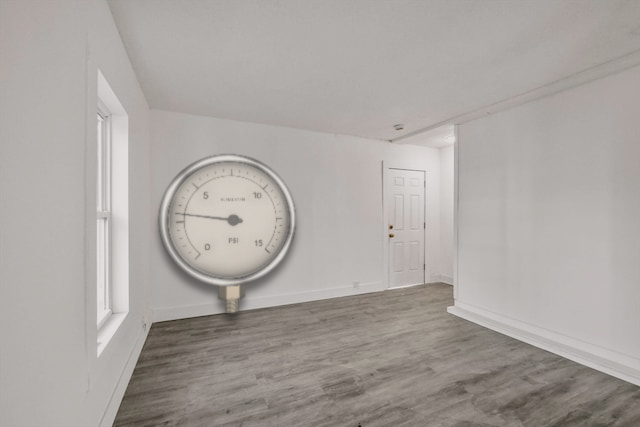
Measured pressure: 3 psi
